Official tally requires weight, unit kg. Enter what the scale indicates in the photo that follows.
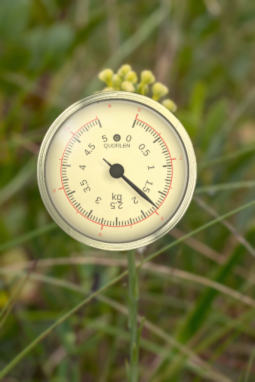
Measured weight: 1.75 kg
